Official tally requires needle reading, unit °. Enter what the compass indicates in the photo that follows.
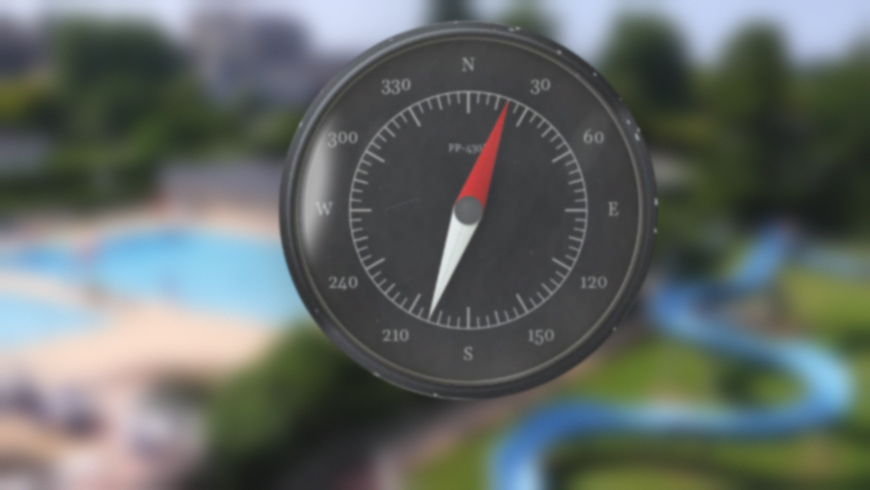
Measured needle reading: 20 °
